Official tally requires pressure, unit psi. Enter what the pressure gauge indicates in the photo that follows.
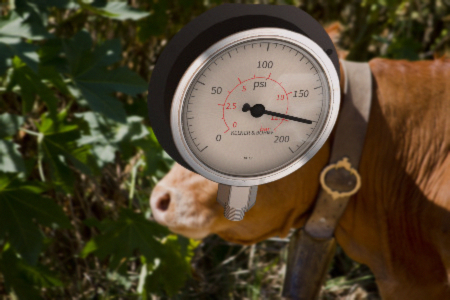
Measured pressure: 175 psi
